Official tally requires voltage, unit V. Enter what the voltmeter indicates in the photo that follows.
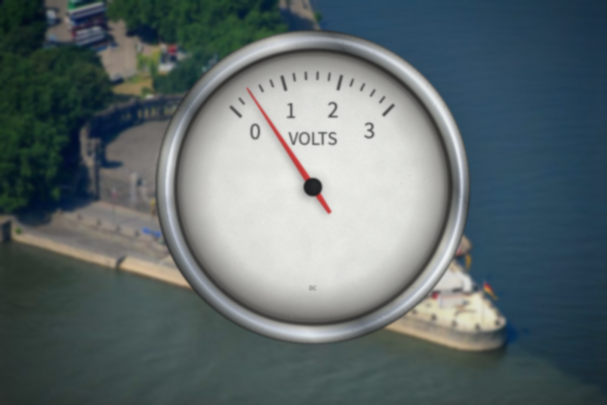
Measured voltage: 0.4 V
